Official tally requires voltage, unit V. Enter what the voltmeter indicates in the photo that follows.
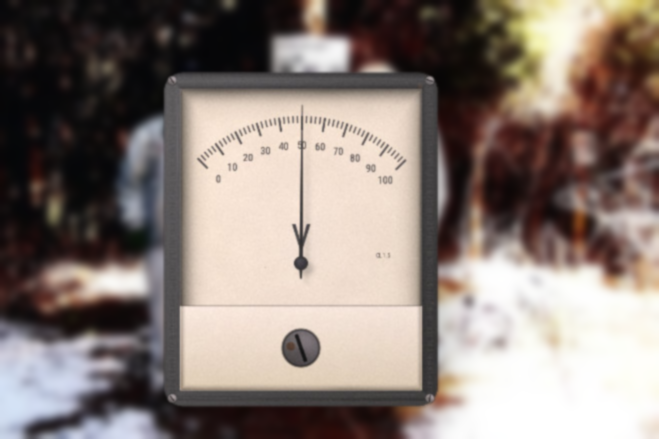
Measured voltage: 50 V
